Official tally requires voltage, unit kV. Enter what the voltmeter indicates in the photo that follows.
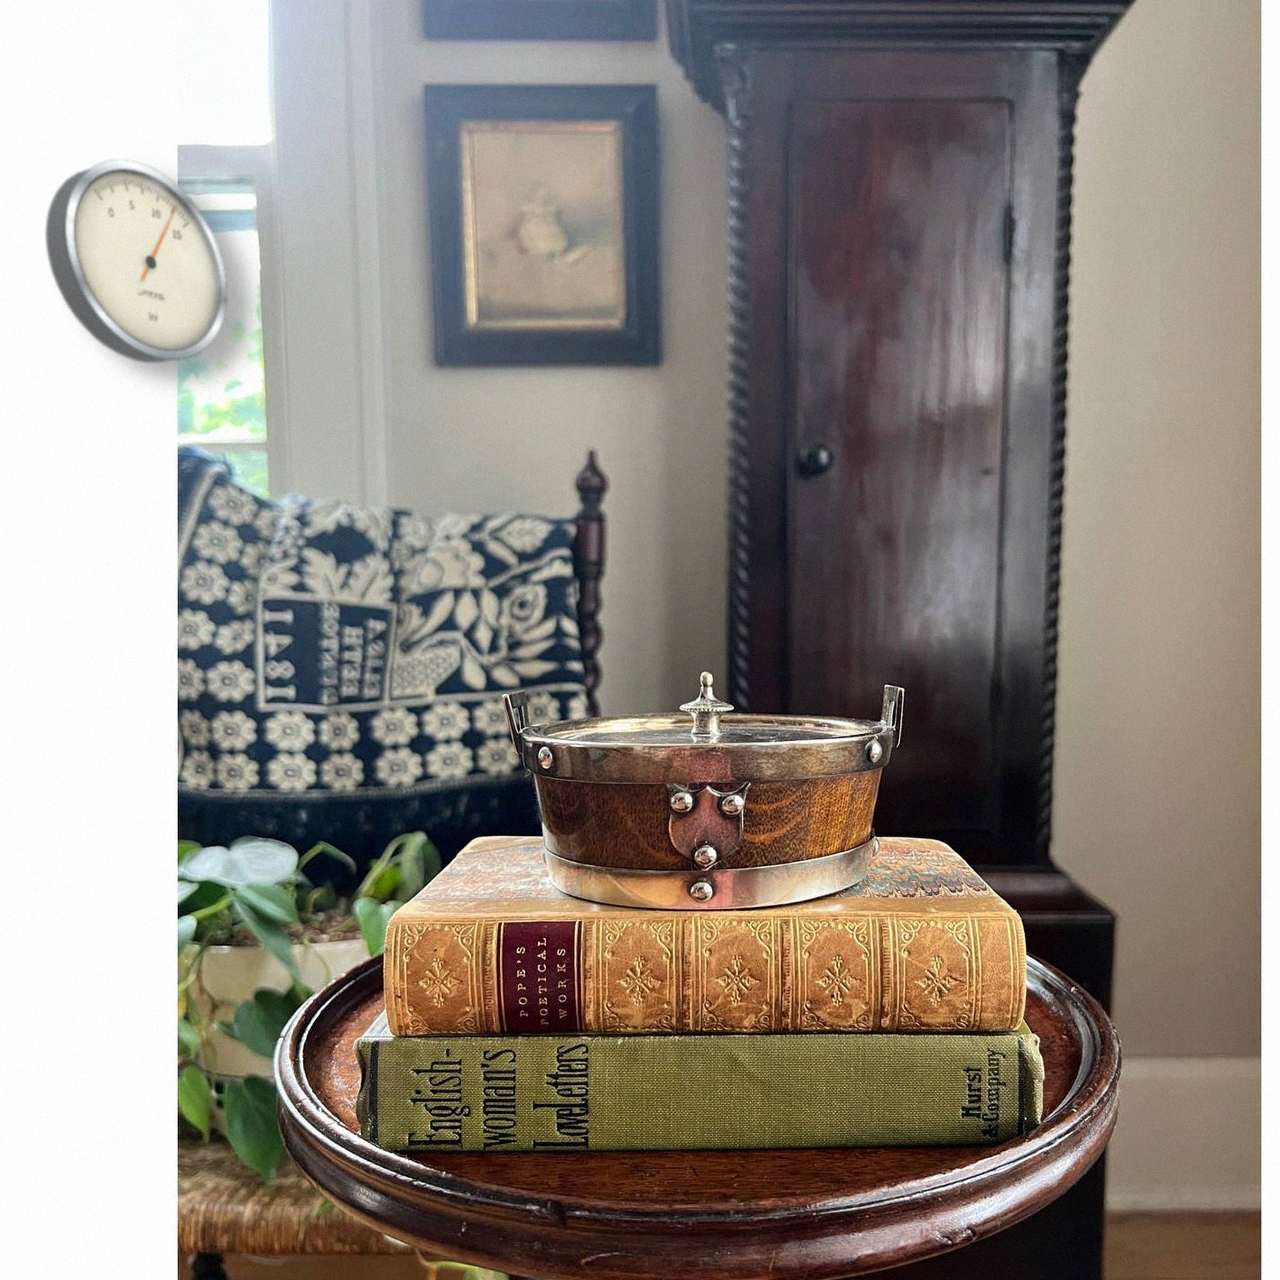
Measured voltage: 12.5 kV
